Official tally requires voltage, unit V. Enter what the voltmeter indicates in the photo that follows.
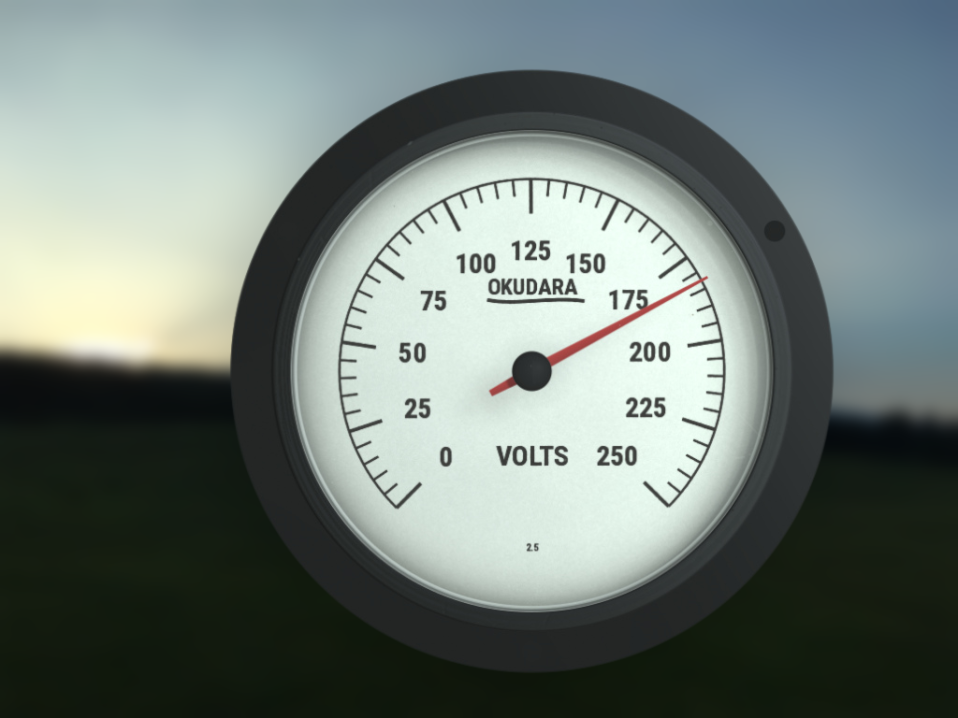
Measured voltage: 182.5 V
